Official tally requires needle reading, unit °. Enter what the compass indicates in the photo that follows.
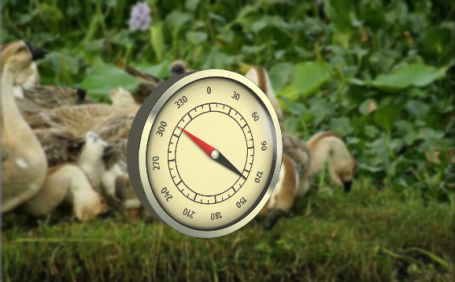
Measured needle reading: 310 °
